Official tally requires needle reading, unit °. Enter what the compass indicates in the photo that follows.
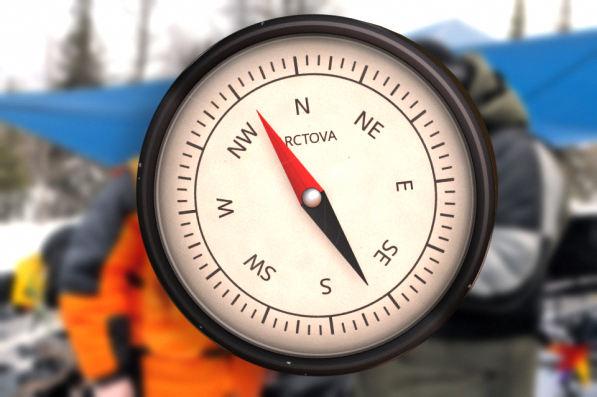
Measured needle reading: 335 °
